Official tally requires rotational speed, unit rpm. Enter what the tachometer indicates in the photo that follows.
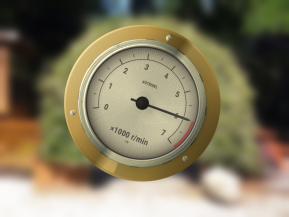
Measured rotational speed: 6000 rpm
